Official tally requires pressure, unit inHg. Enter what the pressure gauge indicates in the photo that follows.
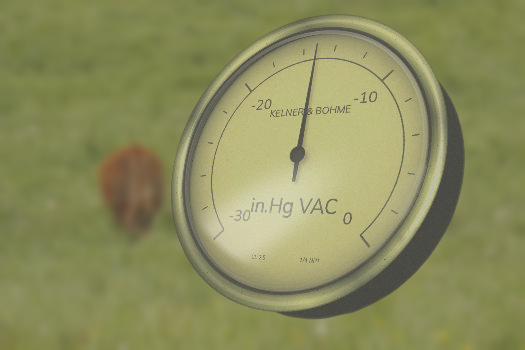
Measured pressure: -15 inHg
